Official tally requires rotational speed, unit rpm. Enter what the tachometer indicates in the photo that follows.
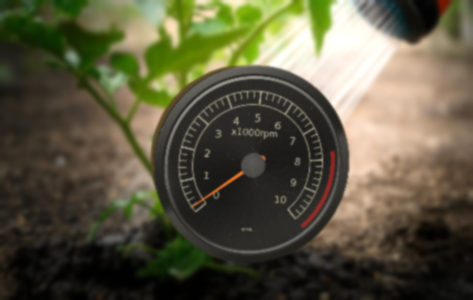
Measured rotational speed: 200 rpm
